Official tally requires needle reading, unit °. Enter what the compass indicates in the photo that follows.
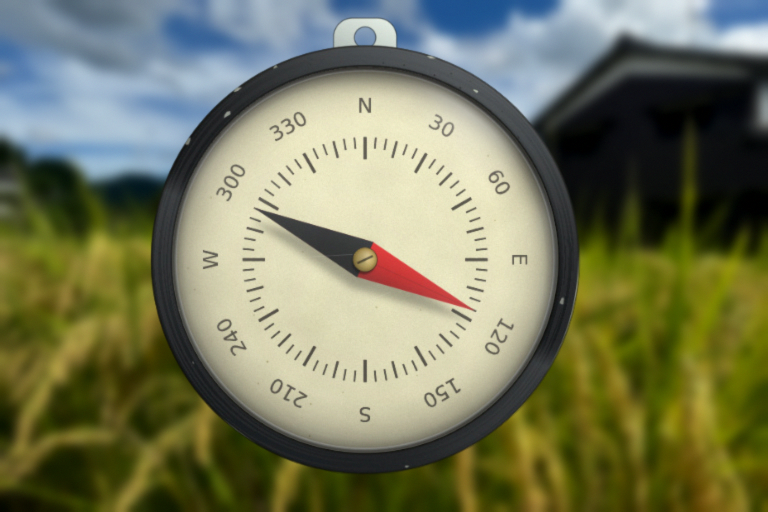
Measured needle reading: 115 °
